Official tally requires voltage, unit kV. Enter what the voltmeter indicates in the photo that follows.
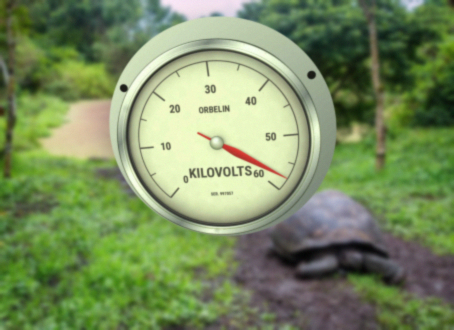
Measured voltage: 57.5 kV
